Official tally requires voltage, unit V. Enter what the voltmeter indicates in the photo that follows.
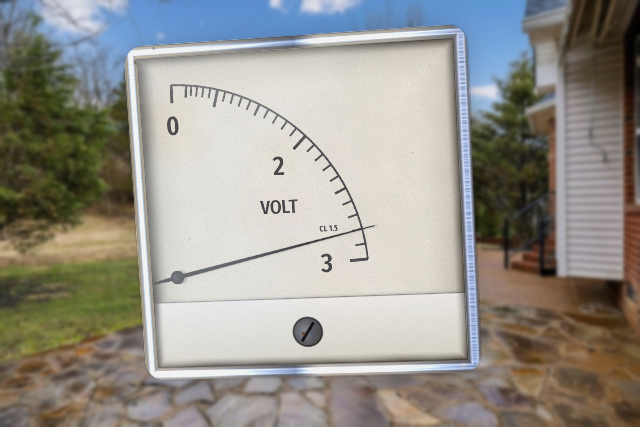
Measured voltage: 2.8 V
